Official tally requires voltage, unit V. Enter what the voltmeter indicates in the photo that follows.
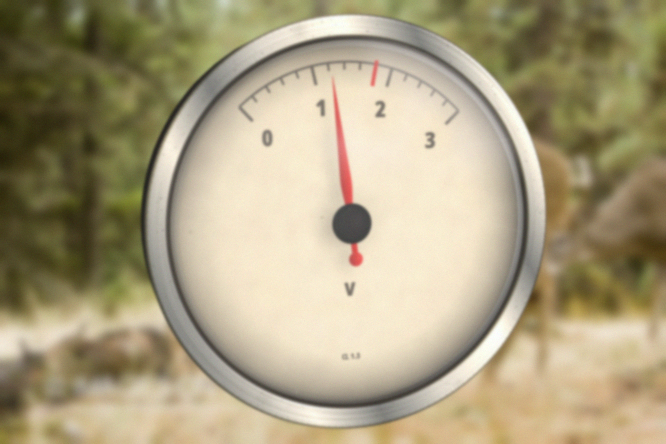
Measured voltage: 1.2 V
